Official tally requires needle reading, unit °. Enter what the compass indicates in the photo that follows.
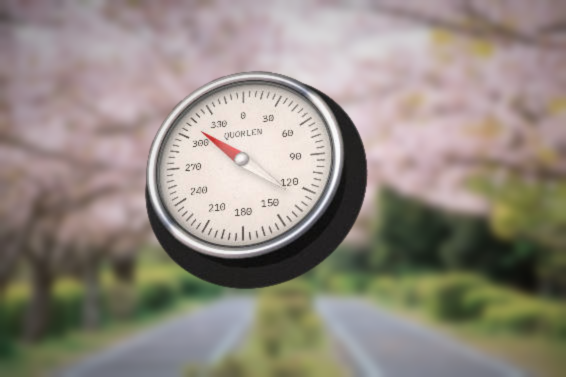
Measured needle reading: 310 °
